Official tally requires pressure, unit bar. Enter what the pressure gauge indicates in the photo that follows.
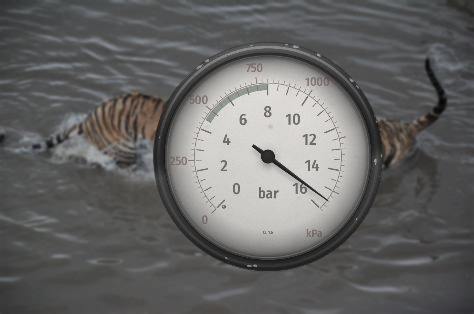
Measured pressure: 15.5 bar
